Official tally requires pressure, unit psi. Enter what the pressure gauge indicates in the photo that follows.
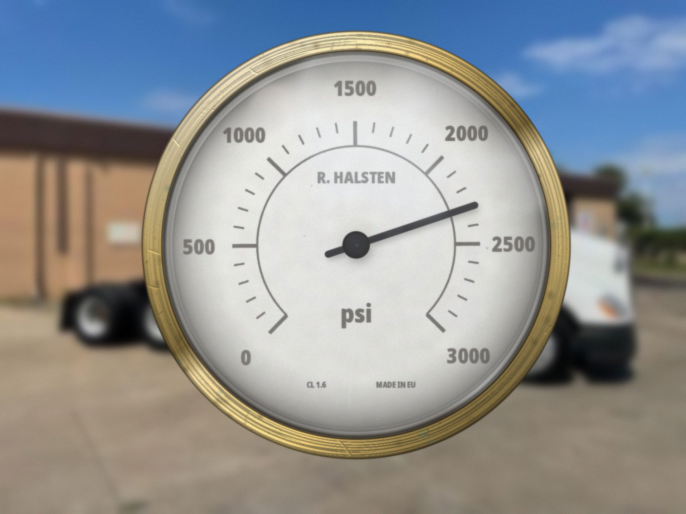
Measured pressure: 2300 psi
